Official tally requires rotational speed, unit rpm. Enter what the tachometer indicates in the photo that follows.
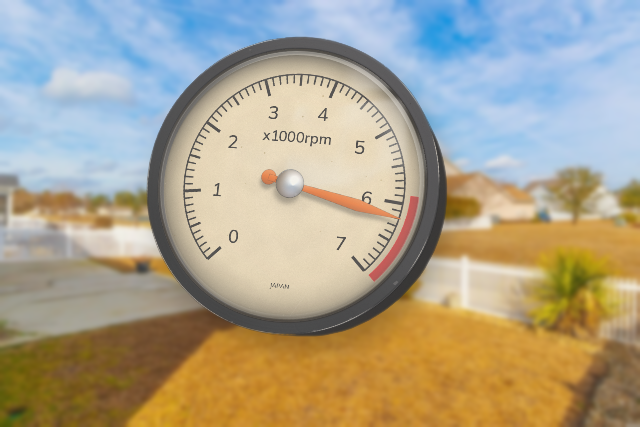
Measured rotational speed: 6200 rpm
